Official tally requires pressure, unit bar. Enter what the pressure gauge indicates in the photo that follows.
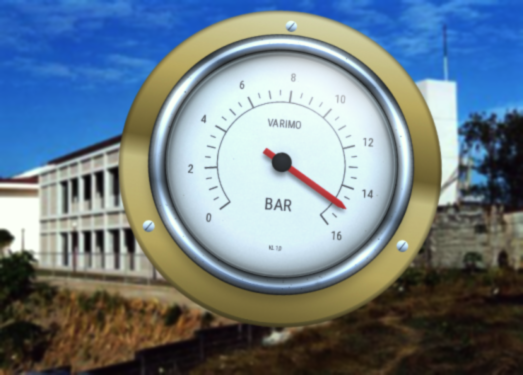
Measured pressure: 15 bar
